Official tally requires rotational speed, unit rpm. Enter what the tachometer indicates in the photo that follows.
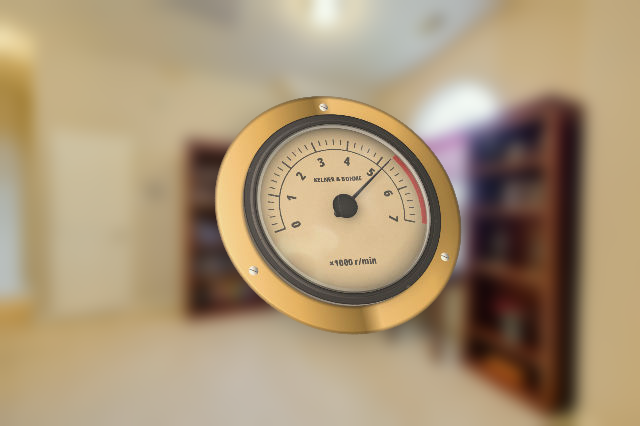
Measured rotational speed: 5200 rpm
